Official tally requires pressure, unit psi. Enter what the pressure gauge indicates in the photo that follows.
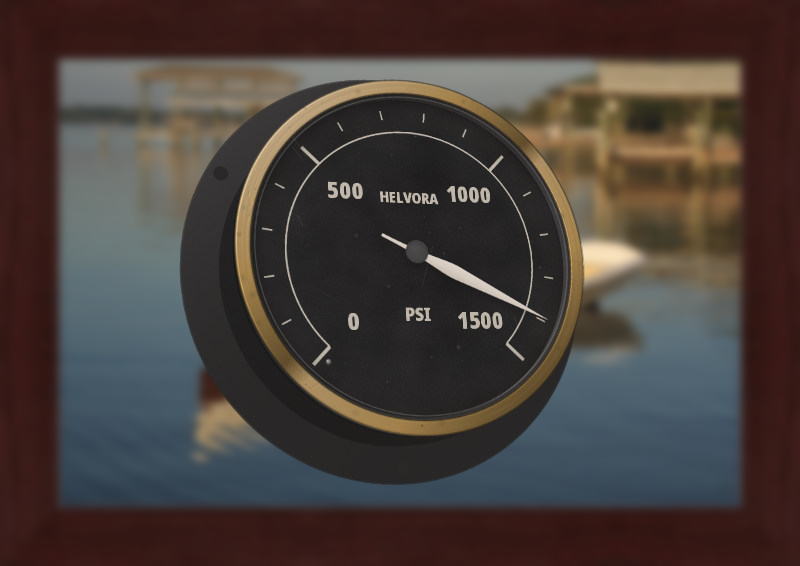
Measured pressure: 1400 psi
